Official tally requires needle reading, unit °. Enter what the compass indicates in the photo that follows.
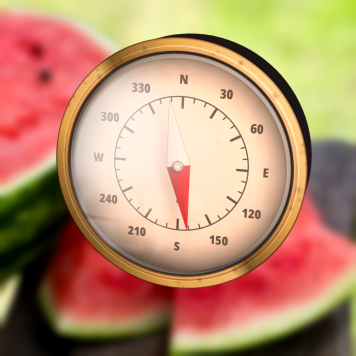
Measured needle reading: 170 °
